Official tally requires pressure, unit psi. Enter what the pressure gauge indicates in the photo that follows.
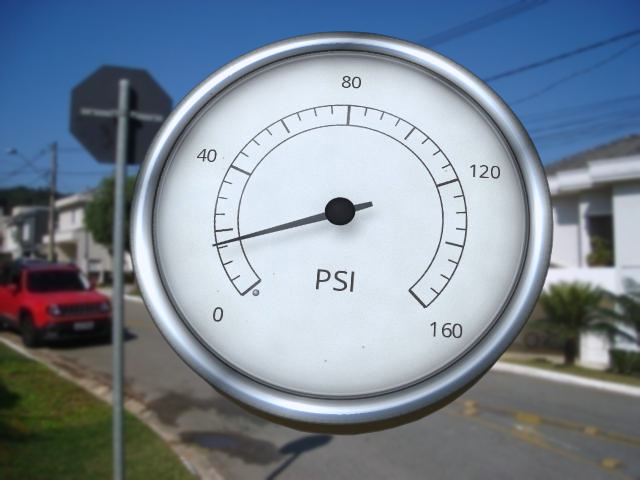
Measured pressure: 15 psi
